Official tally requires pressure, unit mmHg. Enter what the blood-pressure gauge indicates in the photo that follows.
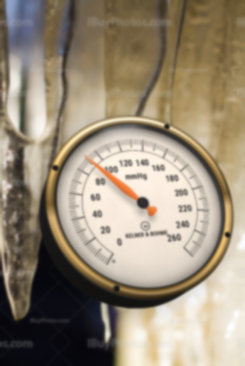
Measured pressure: 90 mmHg
